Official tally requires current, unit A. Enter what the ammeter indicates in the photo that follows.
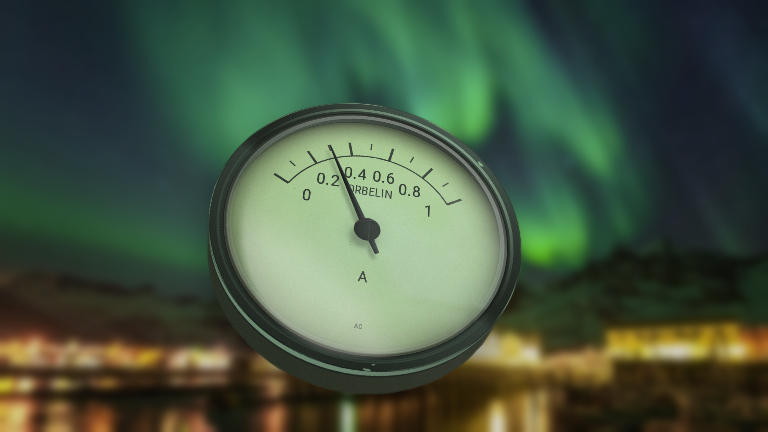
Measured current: 0.3 A
